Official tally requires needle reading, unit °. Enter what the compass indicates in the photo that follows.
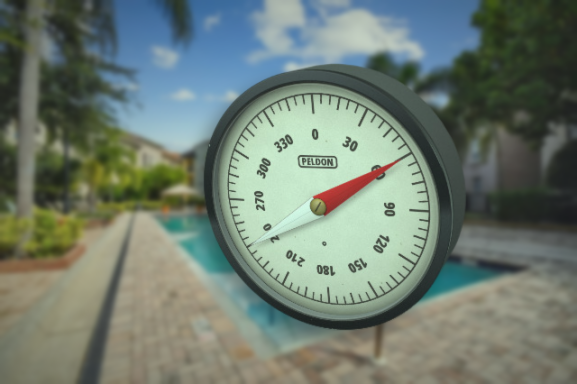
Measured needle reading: 60 °
